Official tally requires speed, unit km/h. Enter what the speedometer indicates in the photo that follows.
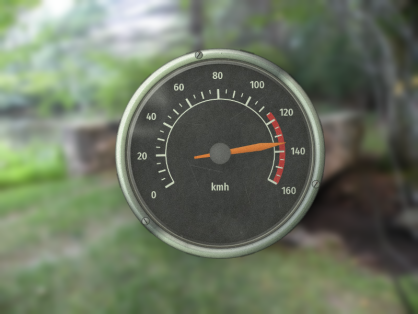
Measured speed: 135 km/h
